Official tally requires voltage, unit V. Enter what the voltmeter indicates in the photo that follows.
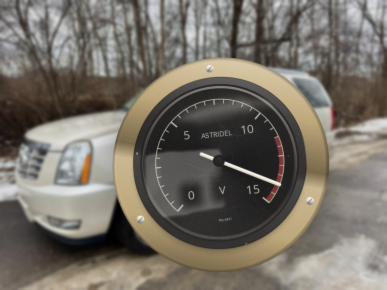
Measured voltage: 14 V
